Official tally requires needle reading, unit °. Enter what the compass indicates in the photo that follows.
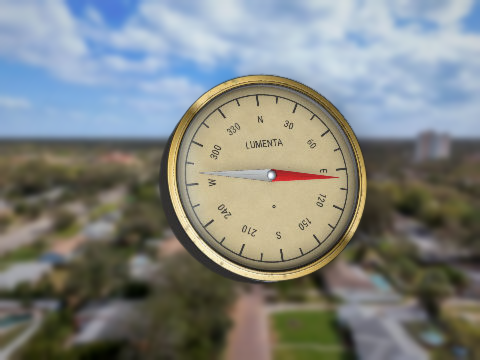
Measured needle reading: 97.5 °
